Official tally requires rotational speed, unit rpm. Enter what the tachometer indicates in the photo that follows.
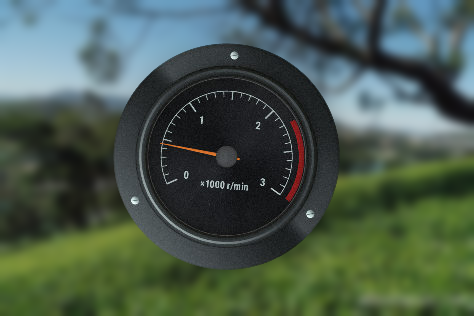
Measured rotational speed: 450 rpm
